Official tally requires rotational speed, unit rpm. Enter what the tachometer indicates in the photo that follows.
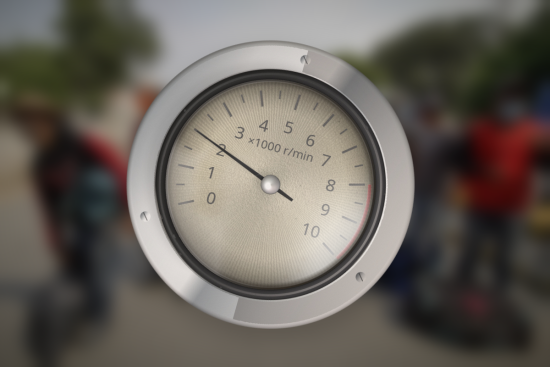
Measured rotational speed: 2000 rpm
